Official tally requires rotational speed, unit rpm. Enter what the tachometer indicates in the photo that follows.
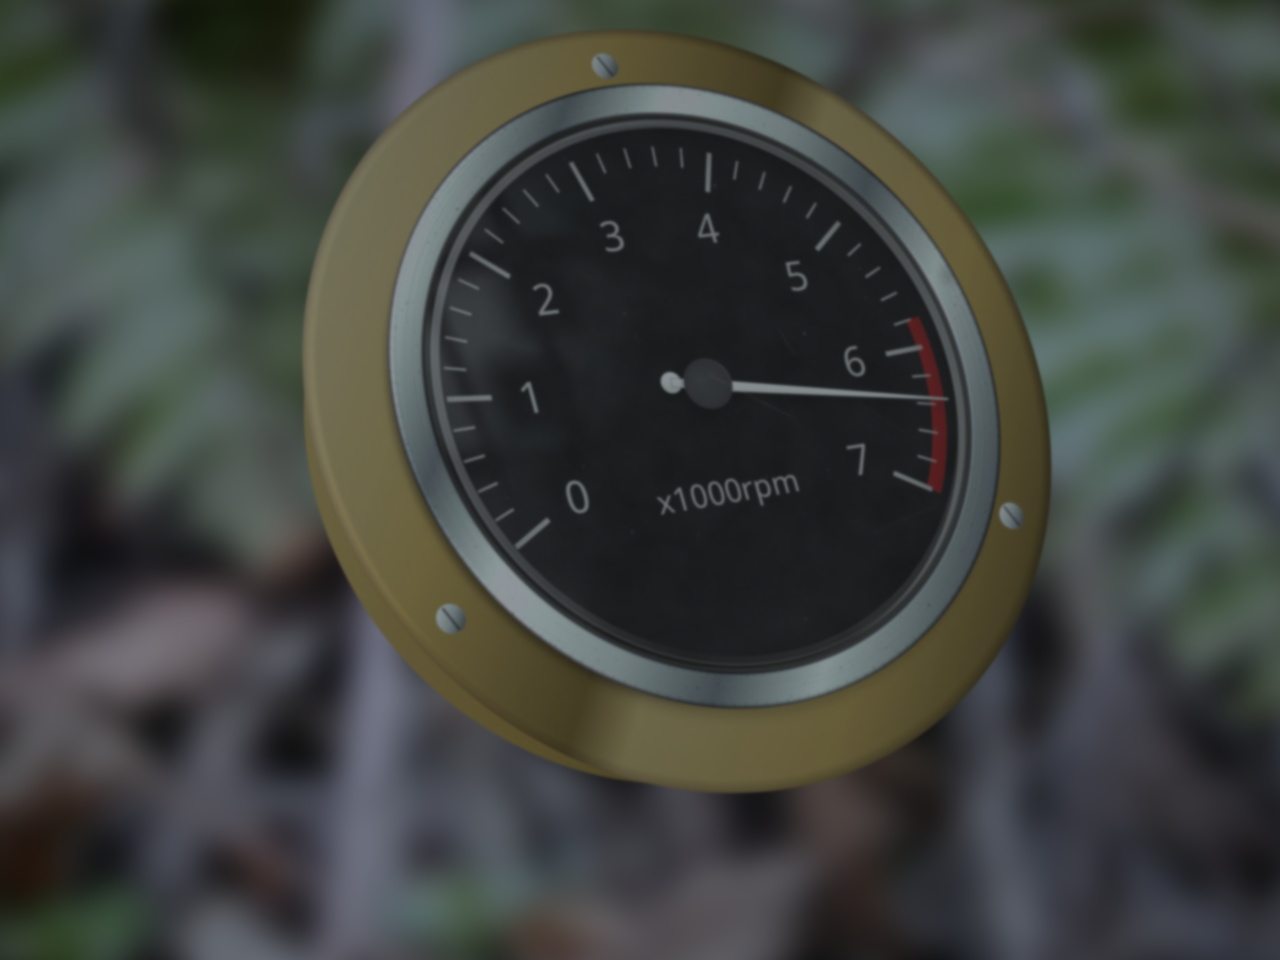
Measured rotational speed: 6400 rpm
